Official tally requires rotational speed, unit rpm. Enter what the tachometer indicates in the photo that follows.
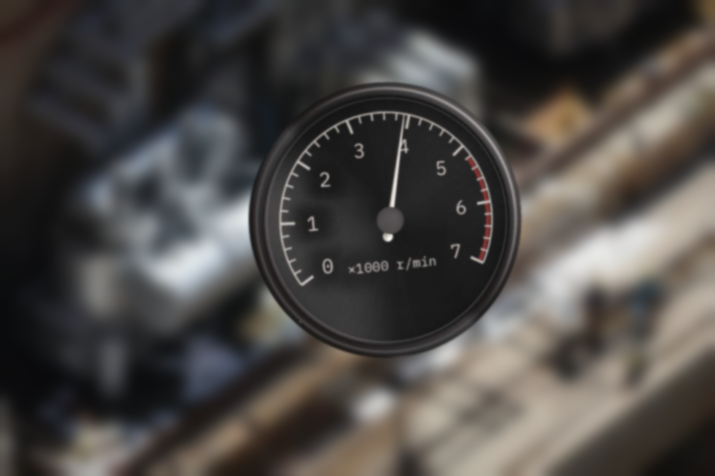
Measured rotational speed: 3900 rpm
